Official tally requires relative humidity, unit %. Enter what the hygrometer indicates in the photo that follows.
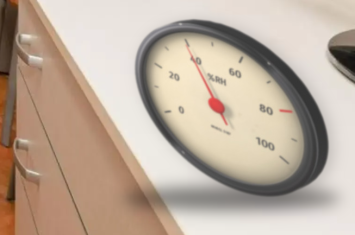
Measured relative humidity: 40 %
